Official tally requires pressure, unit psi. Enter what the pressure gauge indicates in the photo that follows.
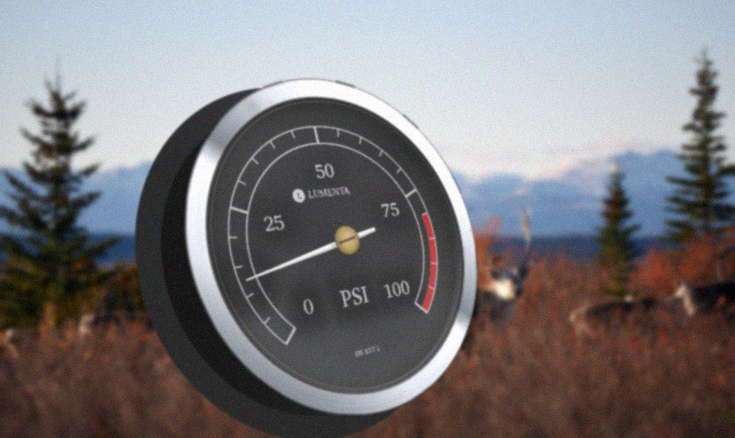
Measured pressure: 12.5 psi
